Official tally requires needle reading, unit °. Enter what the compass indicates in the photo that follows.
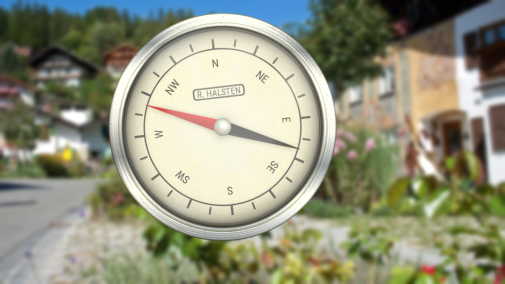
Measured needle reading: 292.5 °
